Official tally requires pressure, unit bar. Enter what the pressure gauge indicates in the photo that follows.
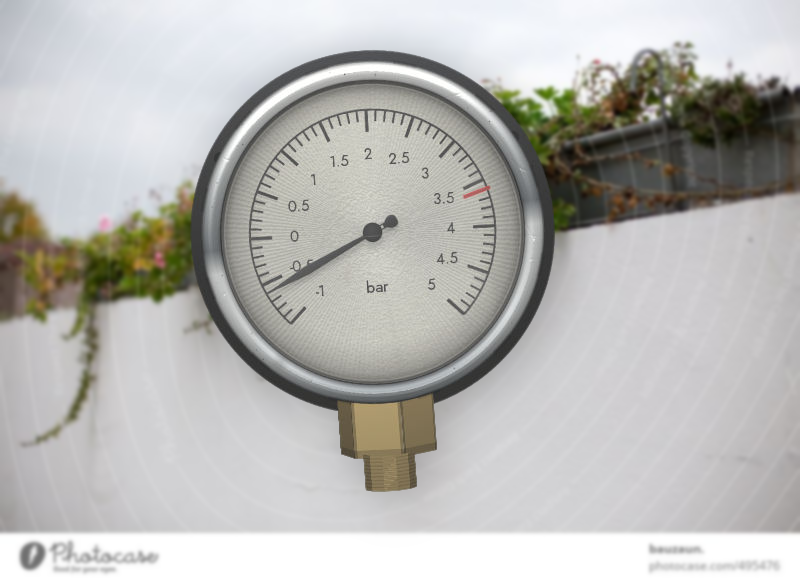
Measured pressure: -0.6 bar
